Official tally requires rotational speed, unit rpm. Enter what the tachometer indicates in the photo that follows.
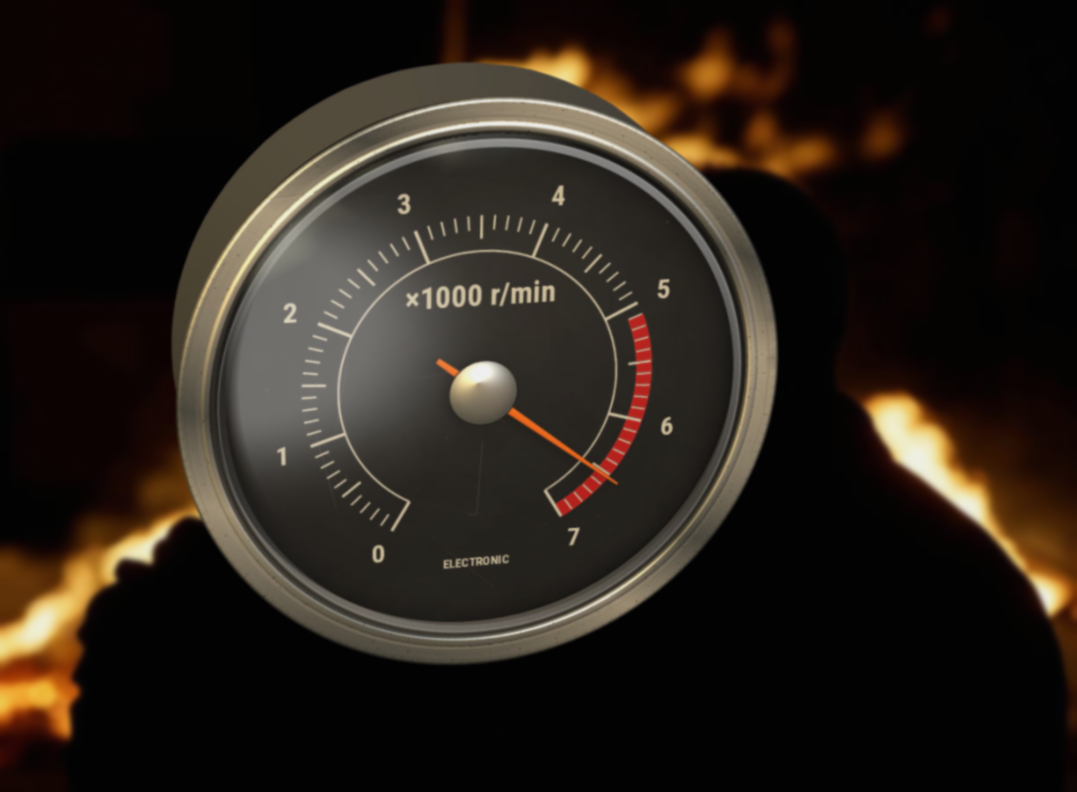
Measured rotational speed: 6500 rpm
